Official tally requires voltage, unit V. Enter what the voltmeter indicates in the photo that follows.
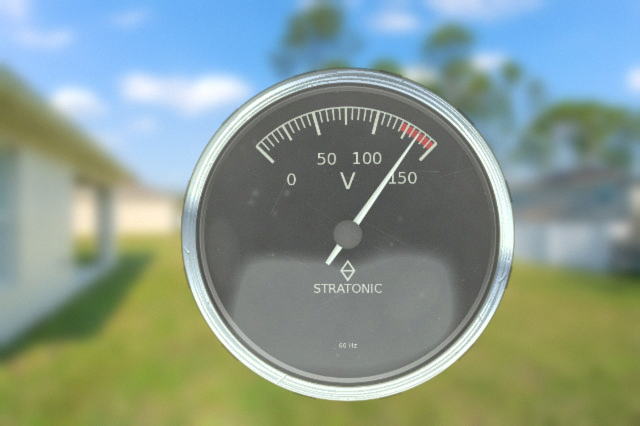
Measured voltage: 135 V
